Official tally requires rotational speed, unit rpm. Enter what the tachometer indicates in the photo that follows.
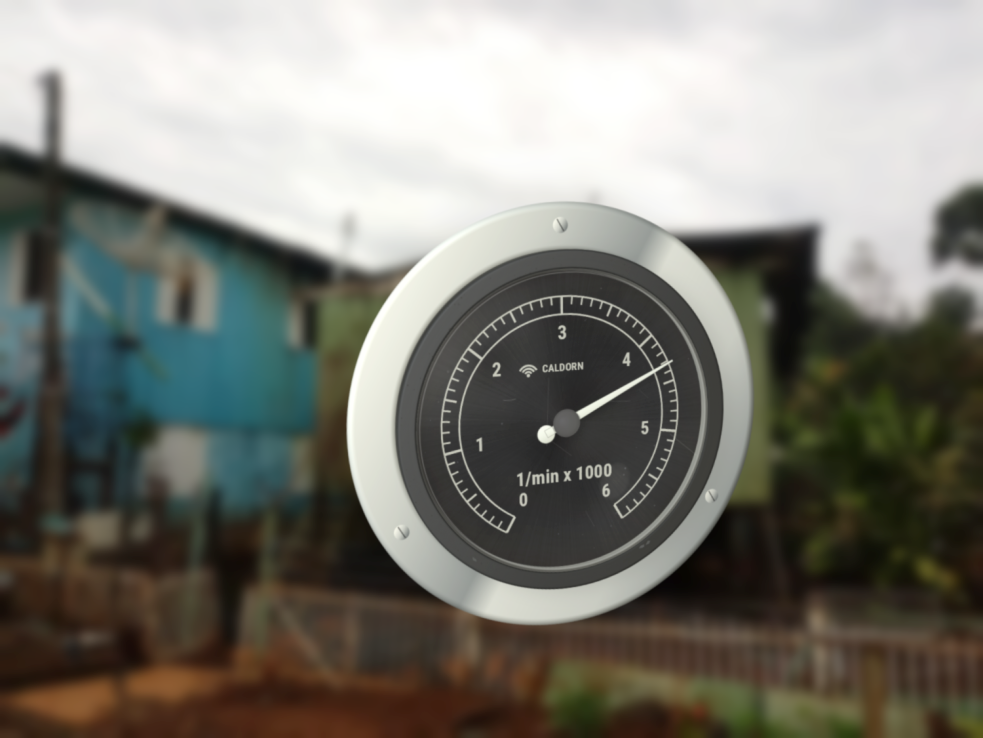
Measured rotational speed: 4300 rpm
